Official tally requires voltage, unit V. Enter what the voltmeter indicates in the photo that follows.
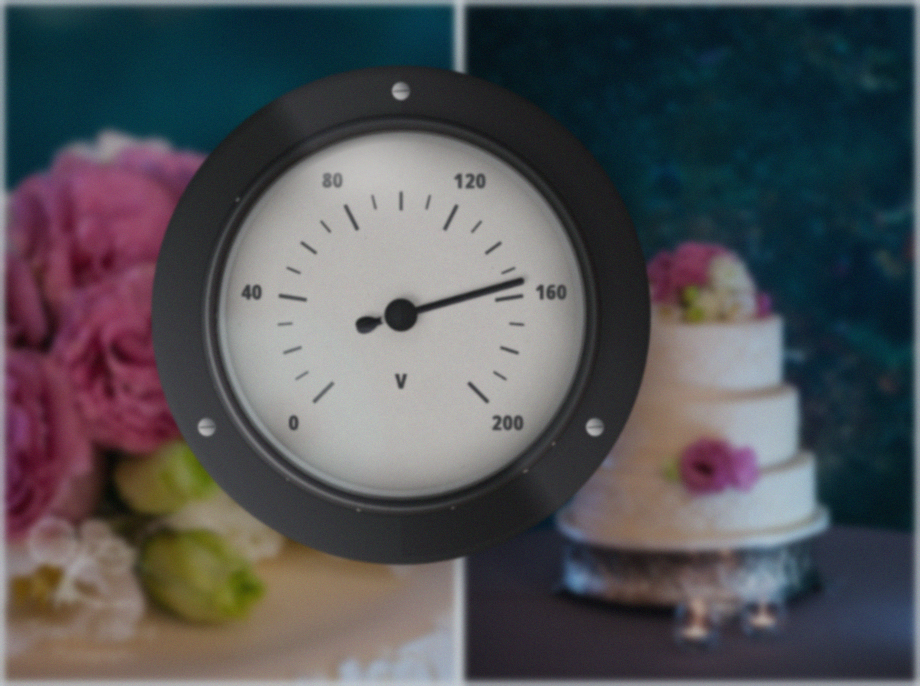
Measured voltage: 155 V
